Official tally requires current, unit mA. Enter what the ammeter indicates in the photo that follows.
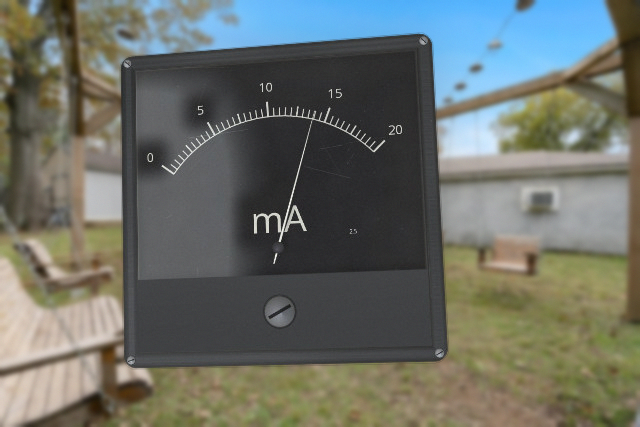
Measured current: 14 mA
